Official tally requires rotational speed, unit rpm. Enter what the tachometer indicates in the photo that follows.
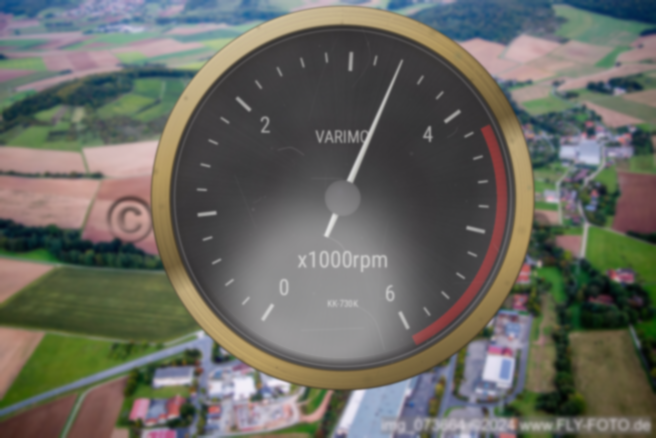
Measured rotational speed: 3400 rpm
